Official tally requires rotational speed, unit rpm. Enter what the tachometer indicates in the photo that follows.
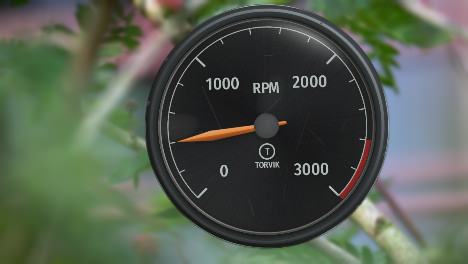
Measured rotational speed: 400 rpm
